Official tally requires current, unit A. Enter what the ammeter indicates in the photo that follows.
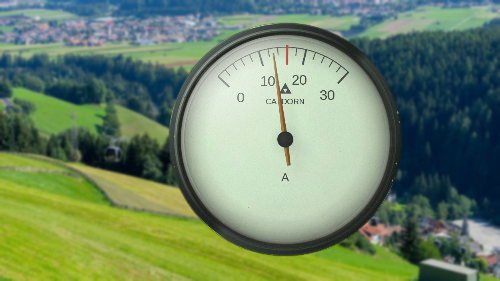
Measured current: 13 A
